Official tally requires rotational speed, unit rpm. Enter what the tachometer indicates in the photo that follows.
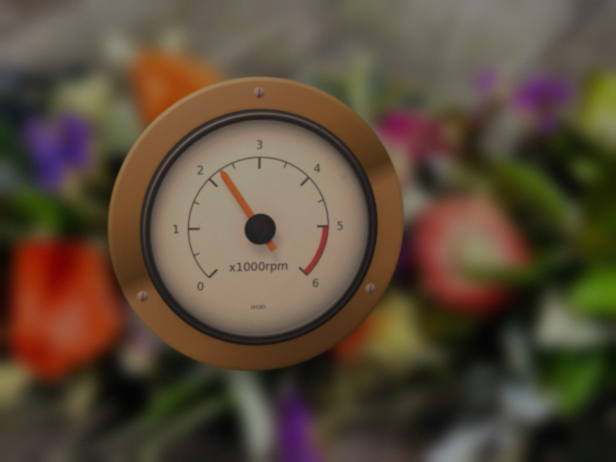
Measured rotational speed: 2250 rpm
